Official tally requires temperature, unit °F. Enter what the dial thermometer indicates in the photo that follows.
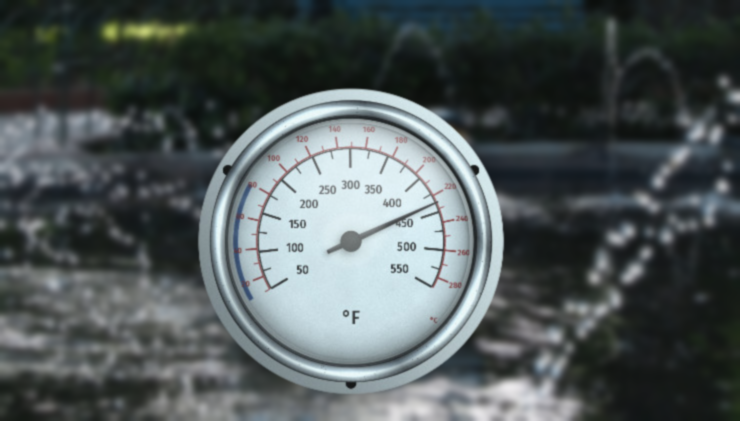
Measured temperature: 437.5 °F
